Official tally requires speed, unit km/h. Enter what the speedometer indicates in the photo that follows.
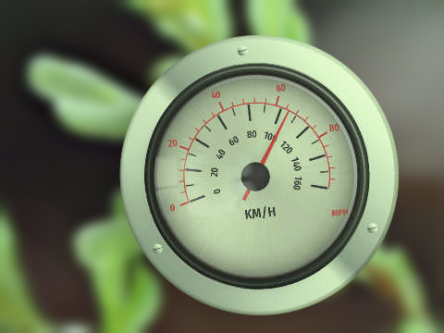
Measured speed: 105 km/h
